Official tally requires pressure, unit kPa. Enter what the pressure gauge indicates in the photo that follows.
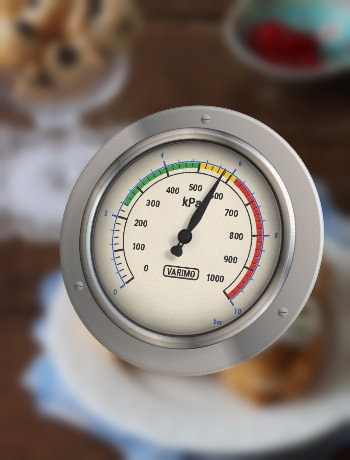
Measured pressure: 580 kPa
